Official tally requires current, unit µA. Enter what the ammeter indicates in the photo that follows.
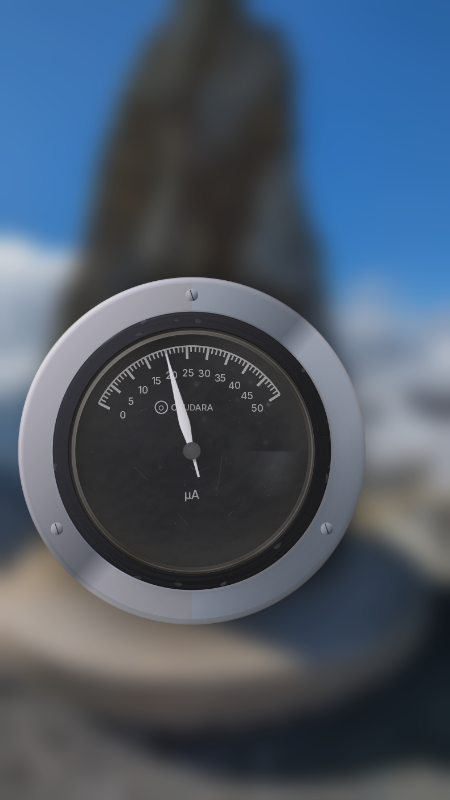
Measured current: 20 µA
